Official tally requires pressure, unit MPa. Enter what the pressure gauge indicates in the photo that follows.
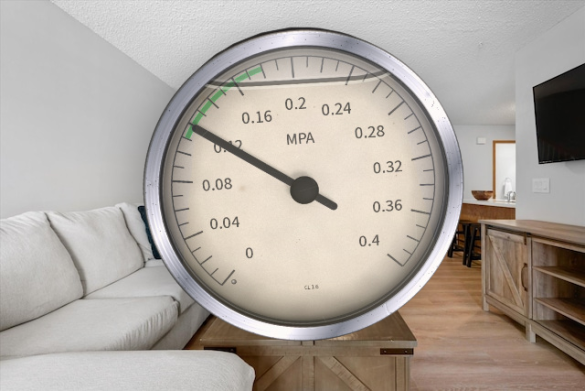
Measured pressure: 0.12 MPa
